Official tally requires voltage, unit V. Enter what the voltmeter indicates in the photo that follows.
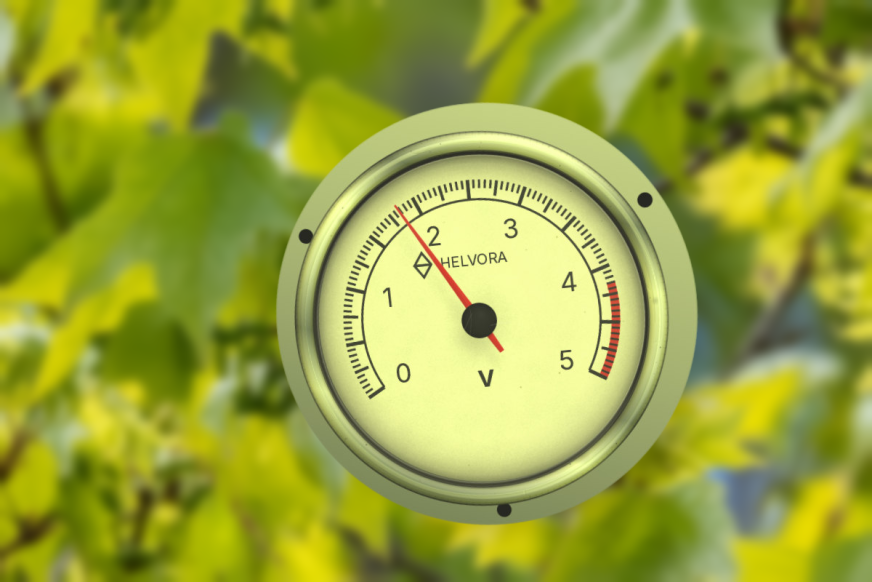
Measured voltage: 1.85 V
